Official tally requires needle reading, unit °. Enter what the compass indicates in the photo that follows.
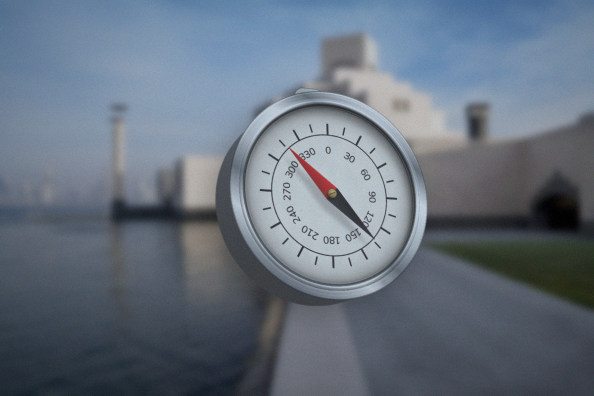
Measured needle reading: 315 °
